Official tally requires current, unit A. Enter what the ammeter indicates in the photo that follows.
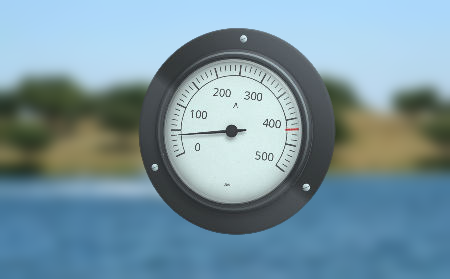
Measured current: 40 A
